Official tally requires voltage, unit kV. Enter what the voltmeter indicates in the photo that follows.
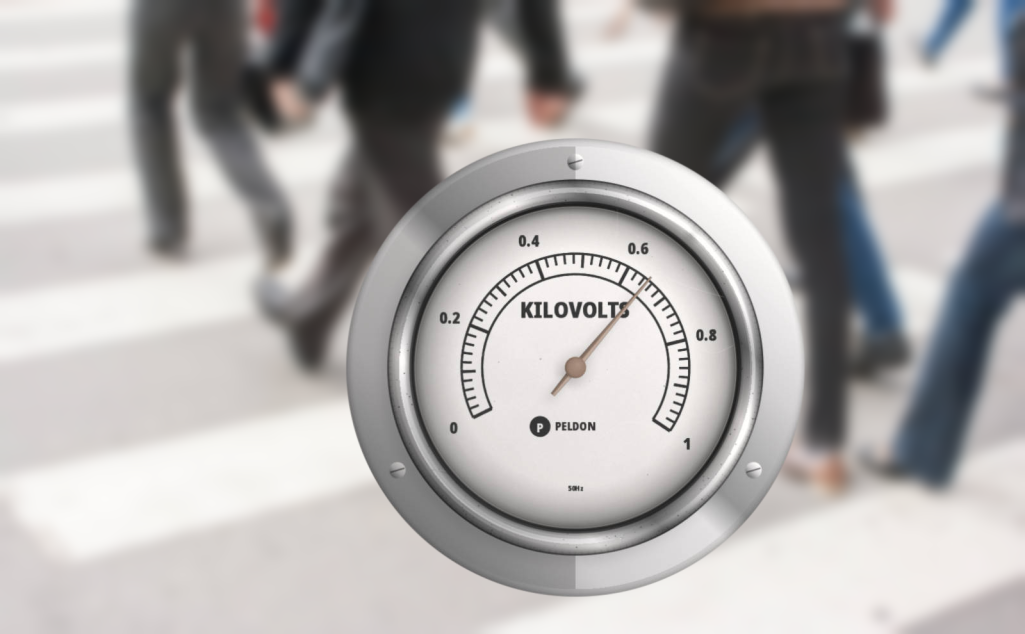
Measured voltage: 0.65 kV
